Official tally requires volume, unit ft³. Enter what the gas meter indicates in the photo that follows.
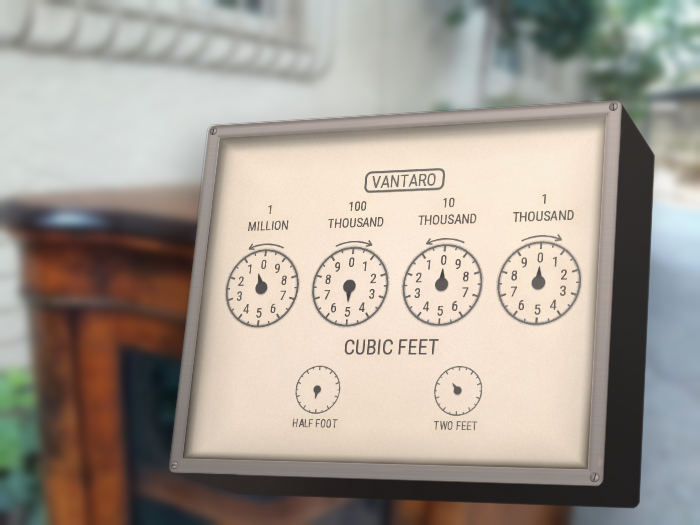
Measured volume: 50000 ft³
